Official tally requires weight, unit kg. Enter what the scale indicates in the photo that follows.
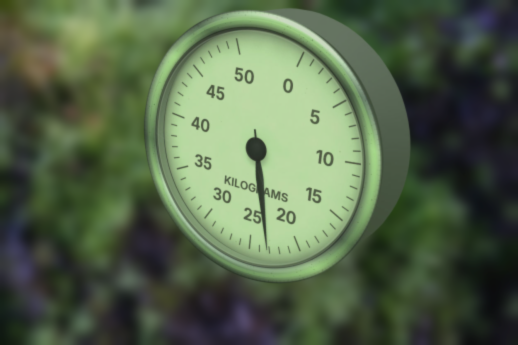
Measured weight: 23 kg
